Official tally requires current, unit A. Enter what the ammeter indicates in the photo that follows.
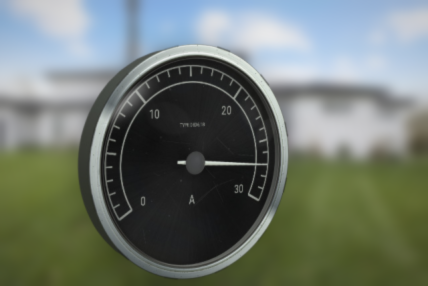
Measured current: 27 A
